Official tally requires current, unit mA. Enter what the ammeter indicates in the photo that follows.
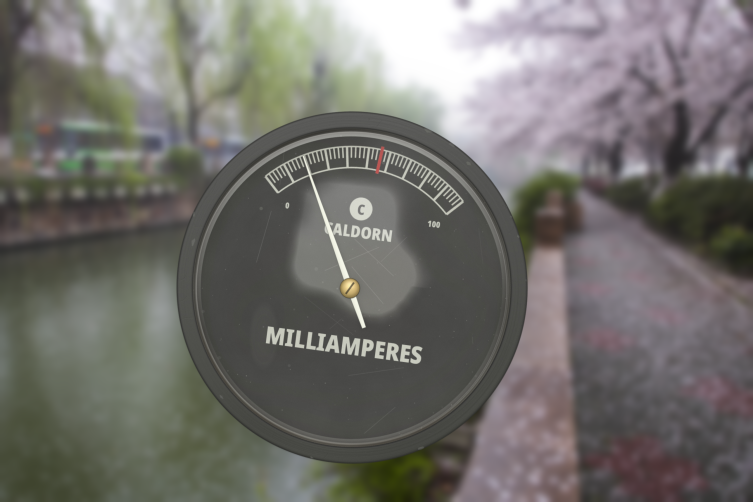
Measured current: 20 mA
